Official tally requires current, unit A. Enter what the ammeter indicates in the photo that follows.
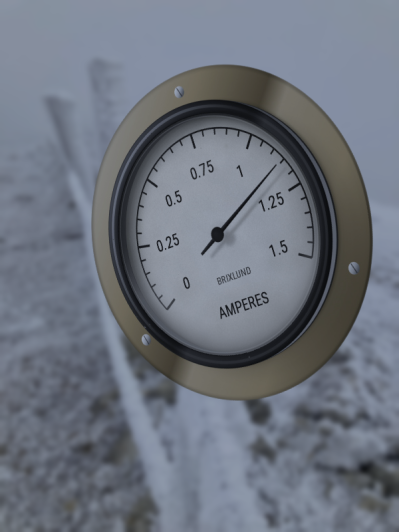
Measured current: 1.15 A
